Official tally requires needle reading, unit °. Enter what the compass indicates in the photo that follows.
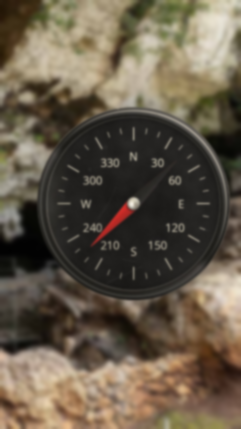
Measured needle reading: 225 °
